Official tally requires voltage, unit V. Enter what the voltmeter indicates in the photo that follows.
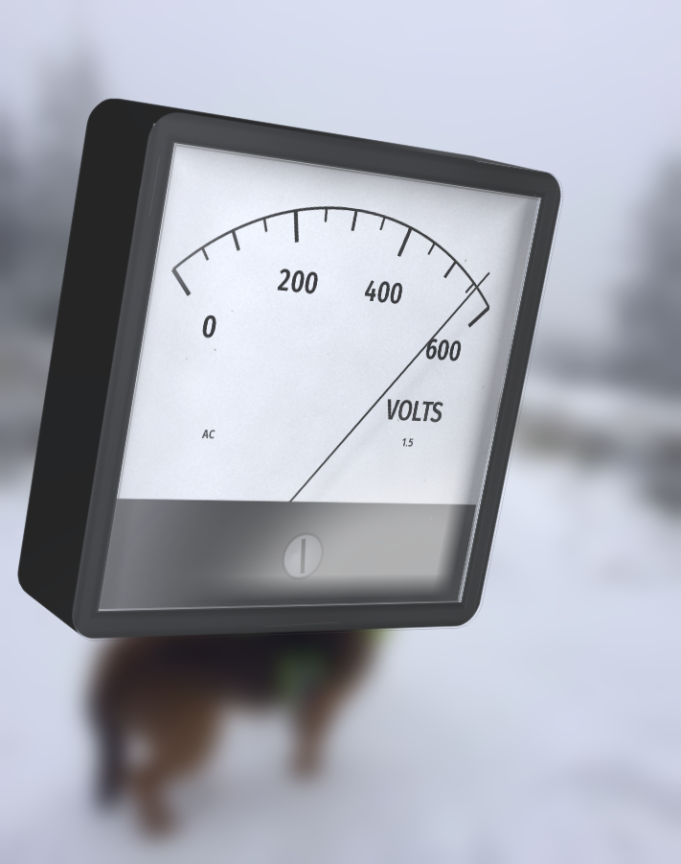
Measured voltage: 550 V
